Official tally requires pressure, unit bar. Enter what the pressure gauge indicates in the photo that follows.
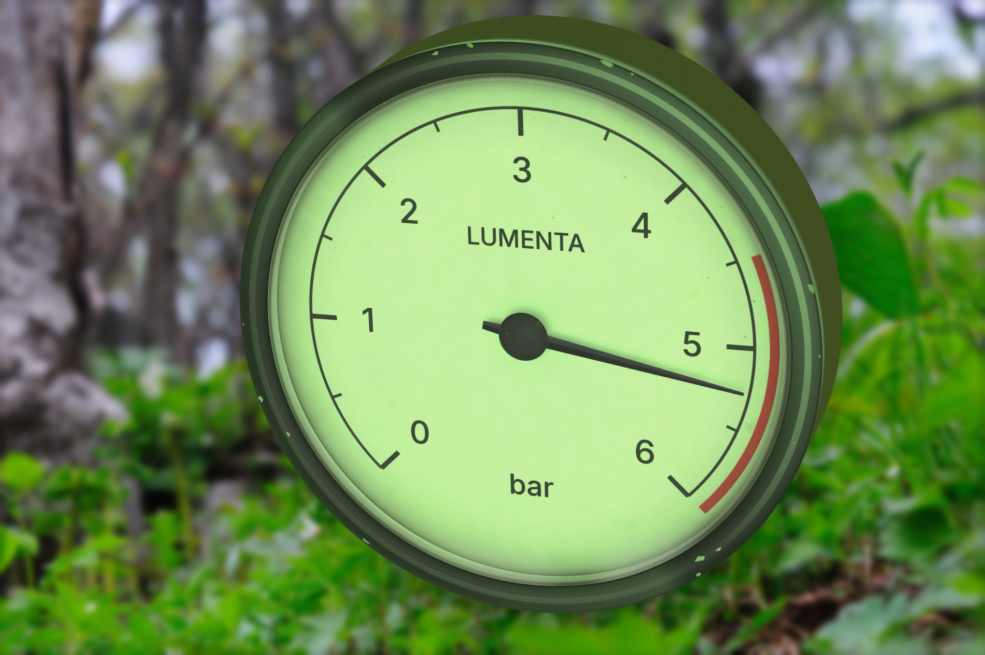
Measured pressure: 5.25 bar
